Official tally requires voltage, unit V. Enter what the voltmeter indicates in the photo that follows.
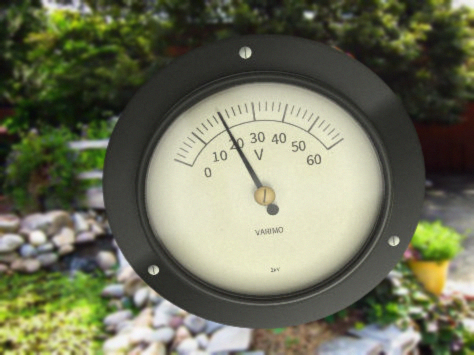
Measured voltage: 20 V
